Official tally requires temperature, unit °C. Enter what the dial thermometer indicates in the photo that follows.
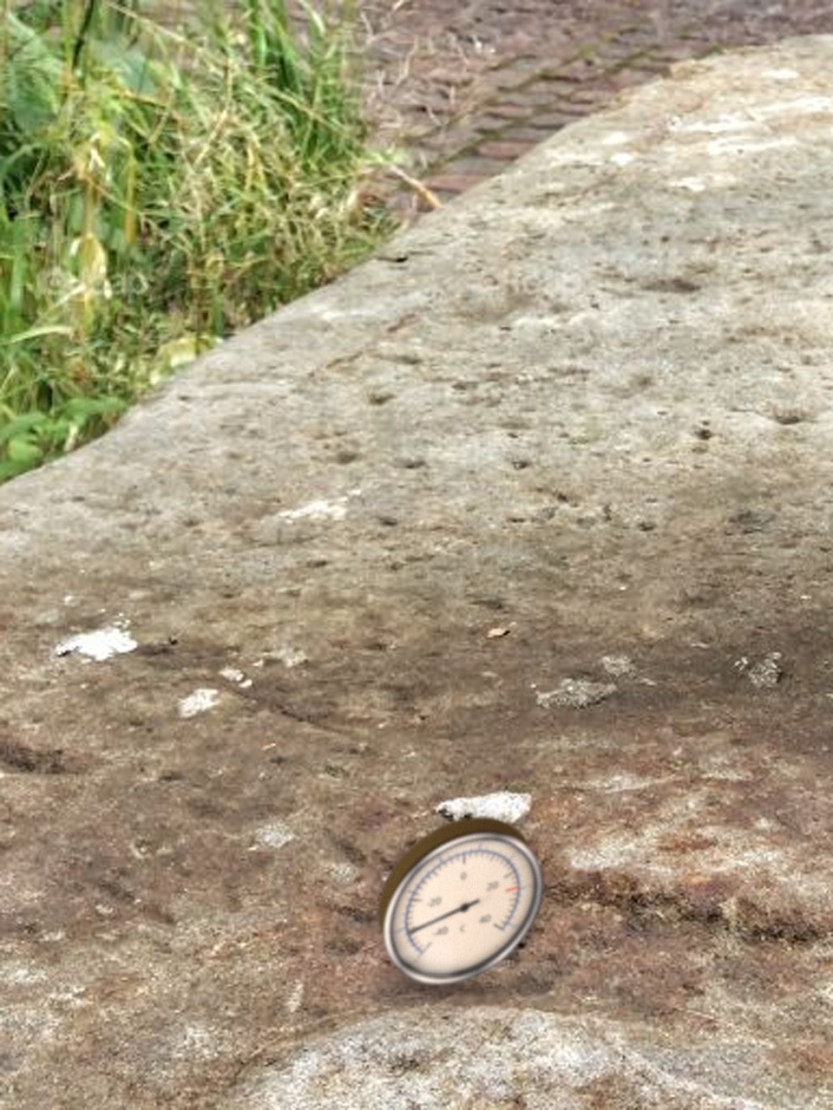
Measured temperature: -30 °C
